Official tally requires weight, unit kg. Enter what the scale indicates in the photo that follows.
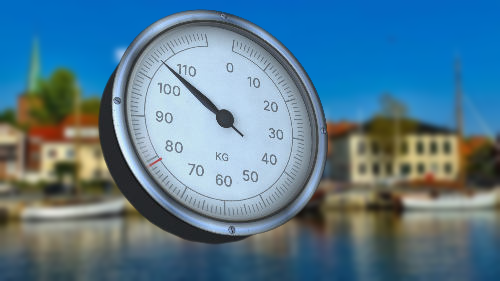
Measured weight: 105 kg
